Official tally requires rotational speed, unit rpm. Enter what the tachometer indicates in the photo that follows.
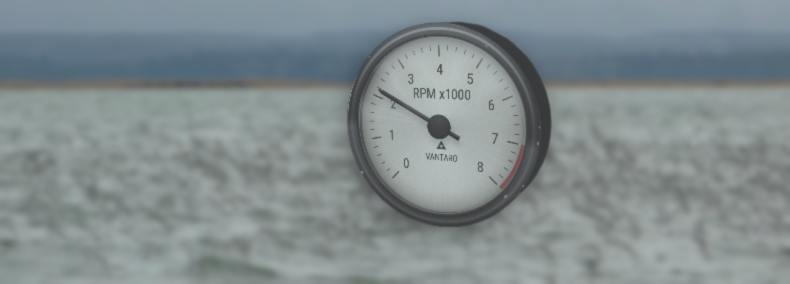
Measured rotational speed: 2200 rpm
